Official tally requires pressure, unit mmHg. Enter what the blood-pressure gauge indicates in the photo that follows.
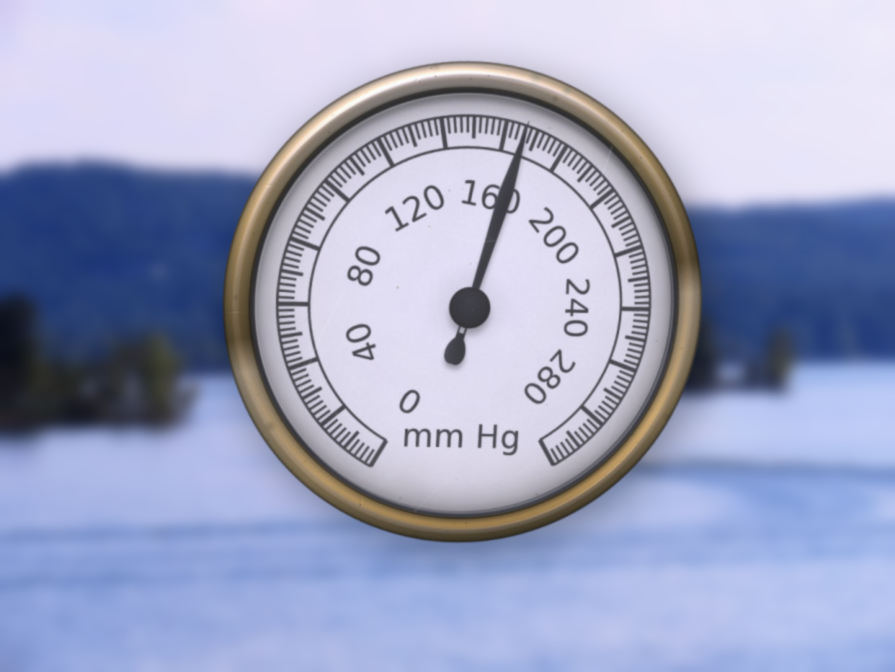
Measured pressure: 166 mmHg
